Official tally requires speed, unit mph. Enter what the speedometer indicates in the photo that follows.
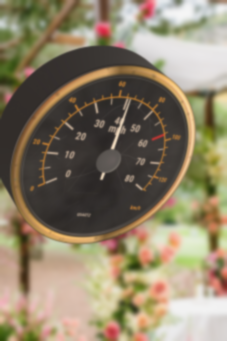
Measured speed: 40 mph
